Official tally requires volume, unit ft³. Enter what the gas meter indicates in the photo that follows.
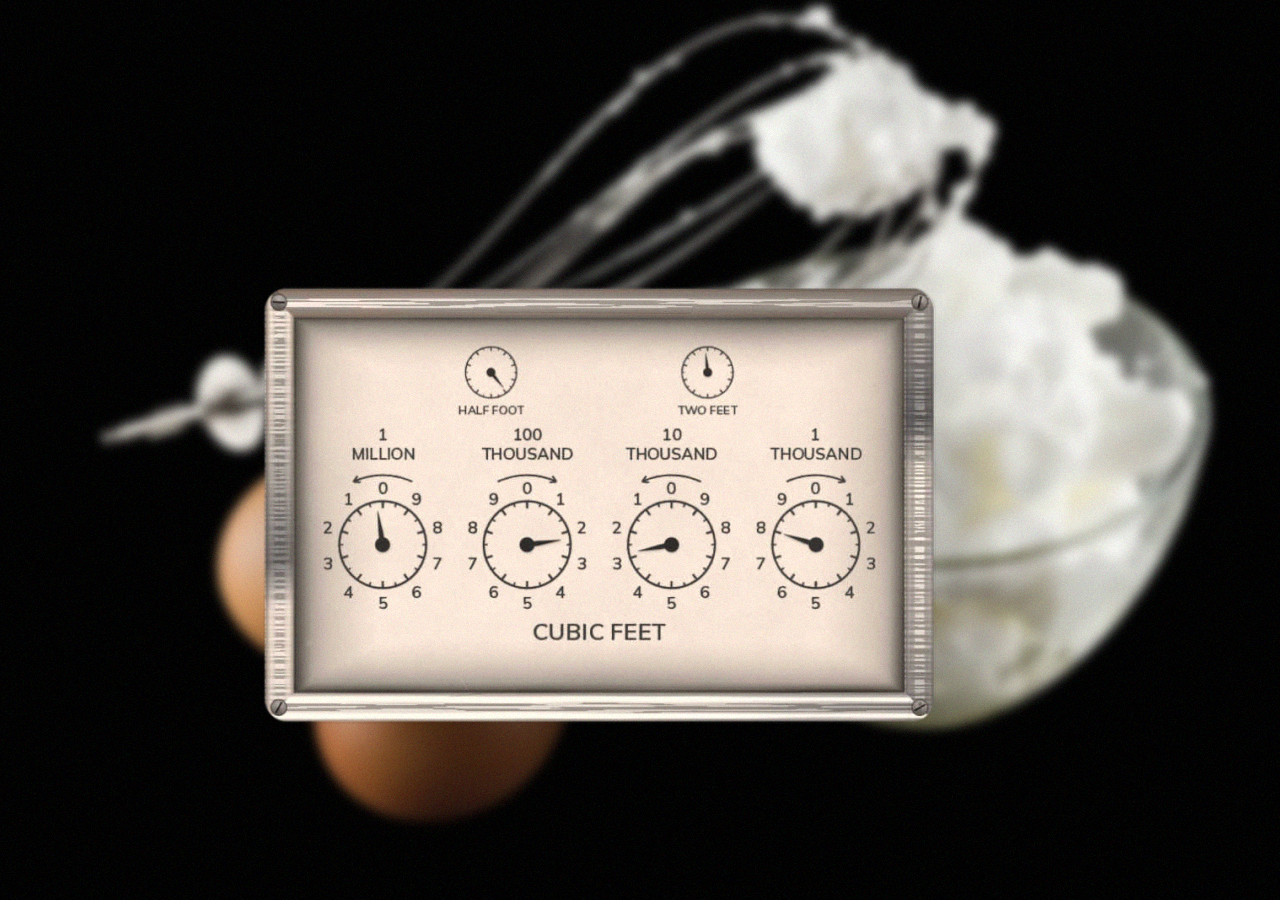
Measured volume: 22800 ft³
